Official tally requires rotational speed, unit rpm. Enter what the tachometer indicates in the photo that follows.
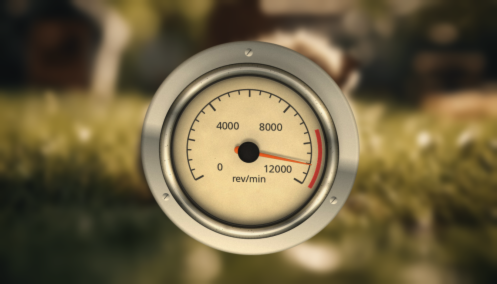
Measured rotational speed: 11000 rpm
